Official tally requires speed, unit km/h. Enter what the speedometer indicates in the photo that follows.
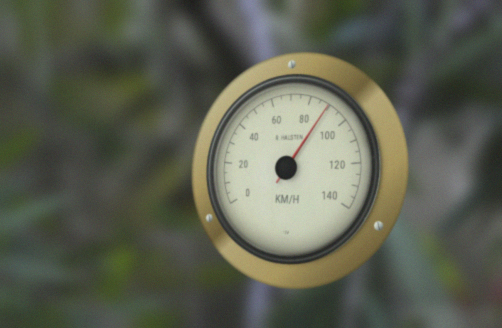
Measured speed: 90 km/h
